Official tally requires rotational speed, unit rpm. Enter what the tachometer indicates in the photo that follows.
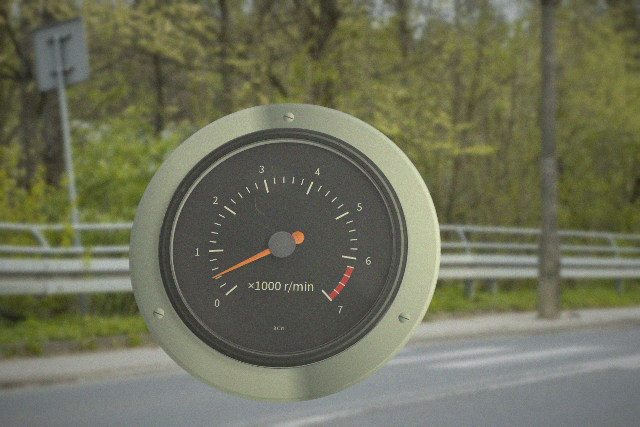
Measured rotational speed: 400 rpm
